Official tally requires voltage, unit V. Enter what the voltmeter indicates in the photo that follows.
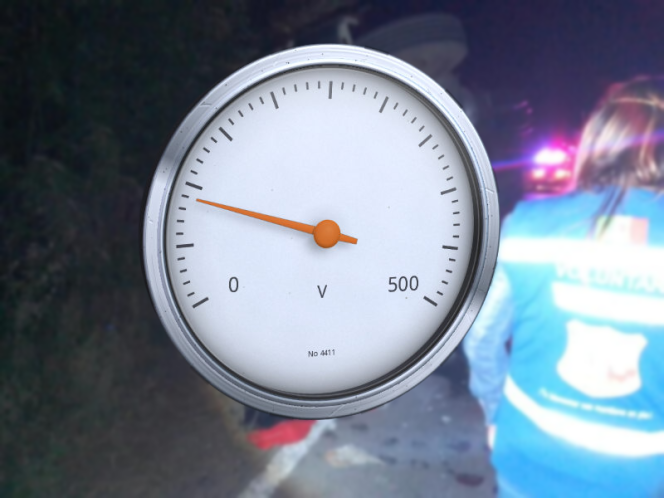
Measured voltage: 90 V
